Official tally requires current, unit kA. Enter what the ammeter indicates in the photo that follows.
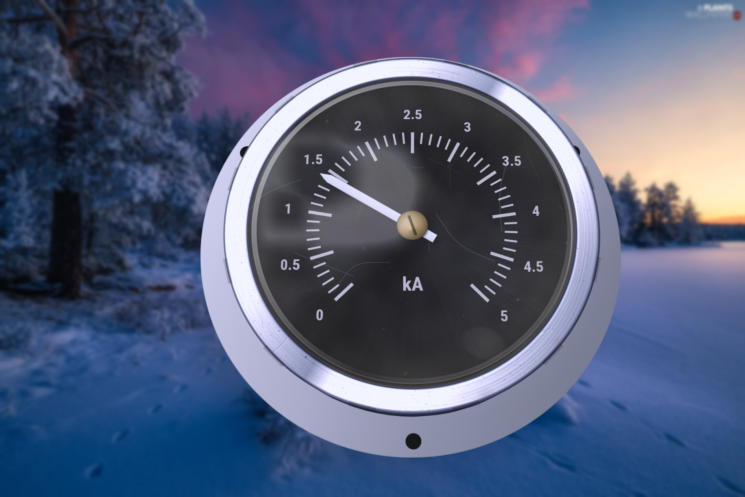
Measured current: 1.4 kA
